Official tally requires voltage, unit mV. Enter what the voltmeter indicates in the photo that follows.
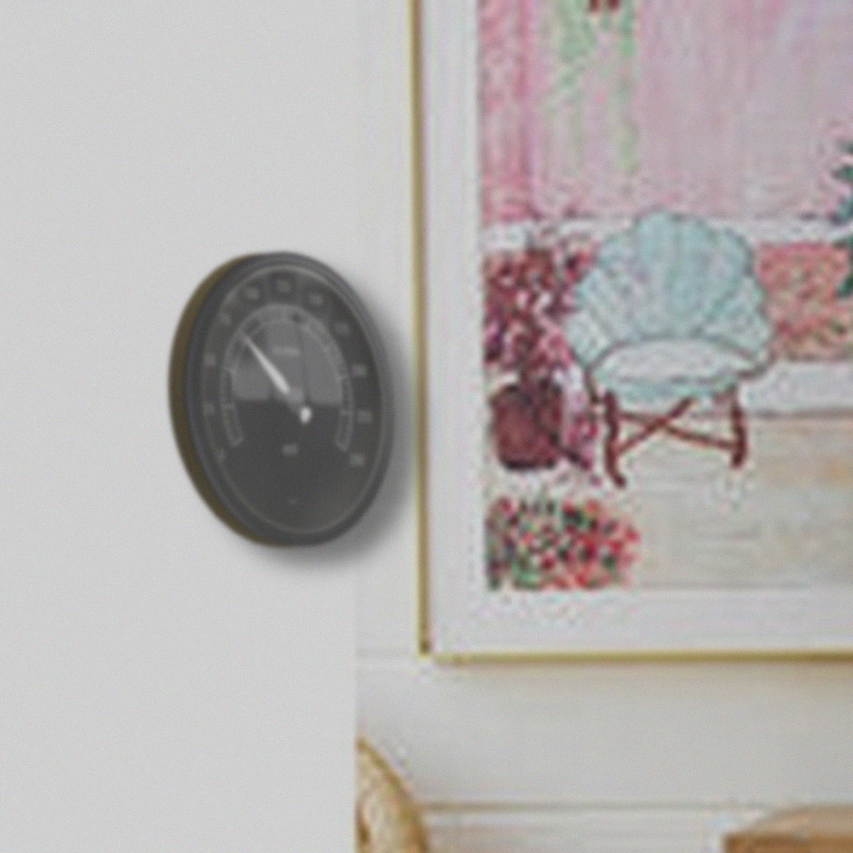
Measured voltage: 75 mV
